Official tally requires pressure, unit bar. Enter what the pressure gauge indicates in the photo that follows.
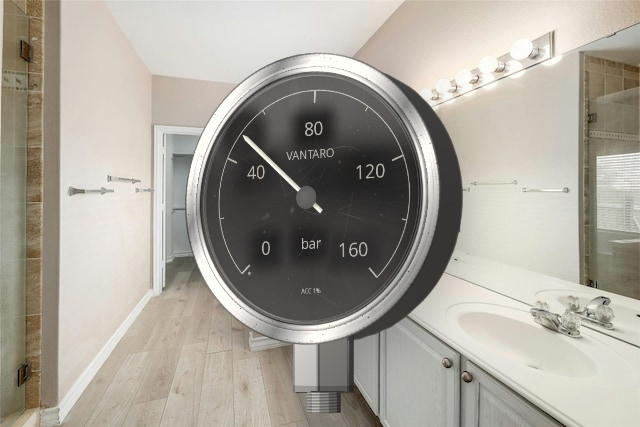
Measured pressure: 50 bar
